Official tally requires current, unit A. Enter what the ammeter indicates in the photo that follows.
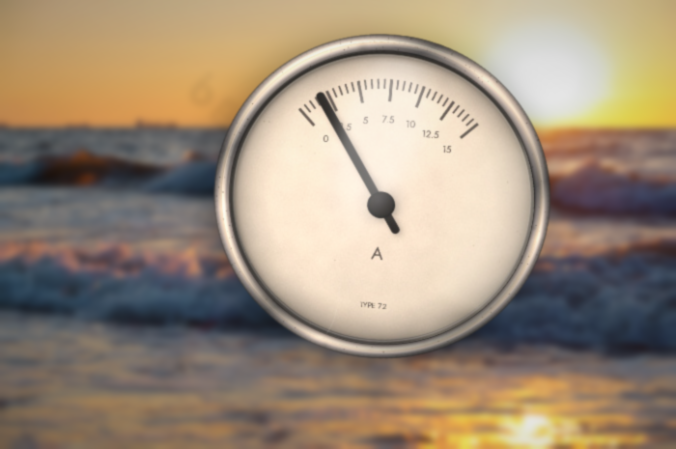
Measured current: 2 A
